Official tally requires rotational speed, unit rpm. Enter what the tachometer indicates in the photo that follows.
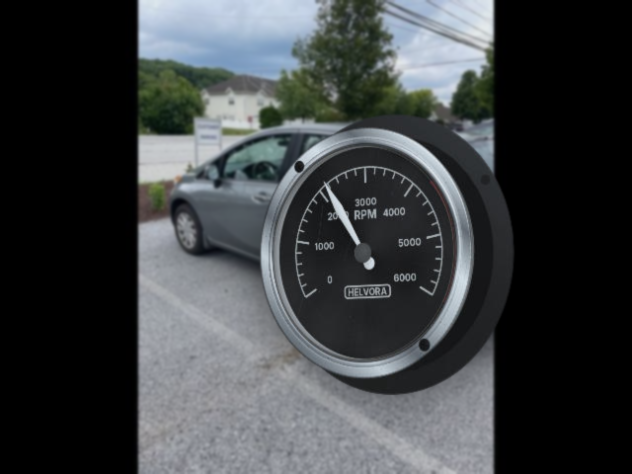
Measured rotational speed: 2200 rpm
